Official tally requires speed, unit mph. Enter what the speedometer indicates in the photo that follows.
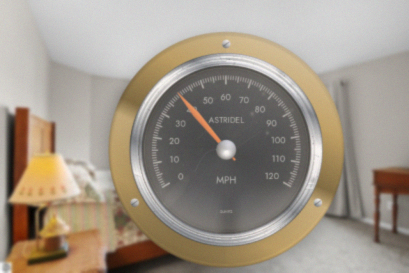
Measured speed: 40 mph
